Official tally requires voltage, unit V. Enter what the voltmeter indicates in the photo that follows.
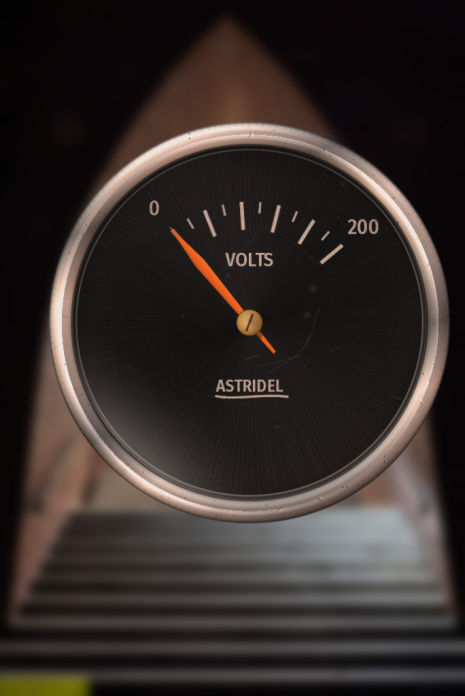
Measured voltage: 0 V
